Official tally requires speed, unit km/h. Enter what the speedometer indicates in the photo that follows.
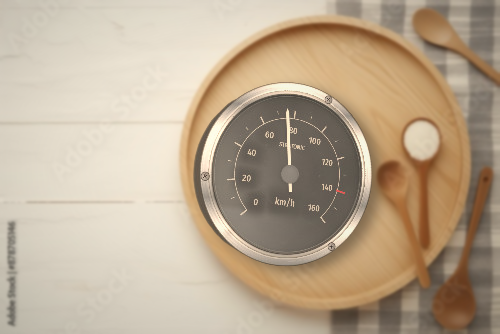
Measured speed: 75 km/h
